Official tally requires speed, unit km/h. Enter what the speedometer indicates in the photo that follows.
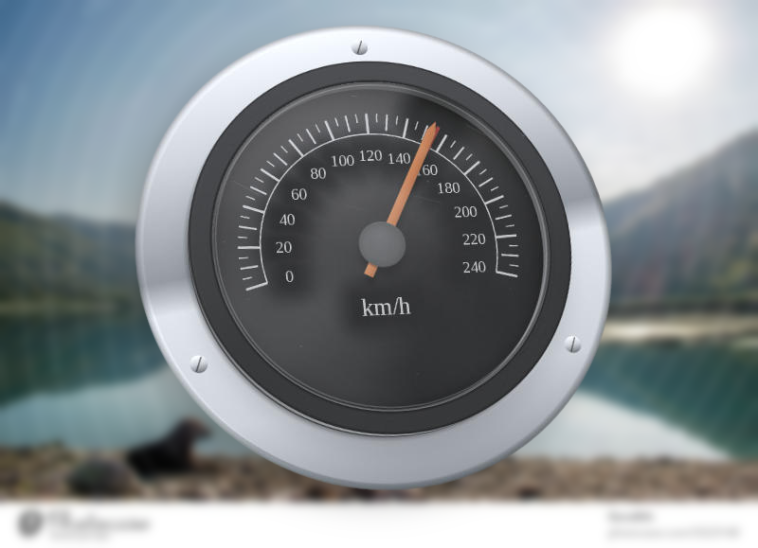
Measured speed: 152.5 km/h
